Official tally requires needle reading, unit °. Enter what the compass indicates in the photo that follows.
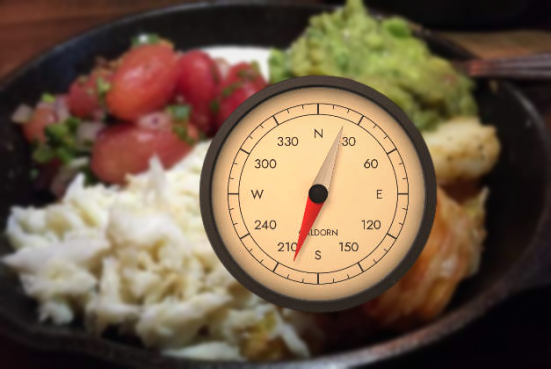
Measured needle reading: 200 °
